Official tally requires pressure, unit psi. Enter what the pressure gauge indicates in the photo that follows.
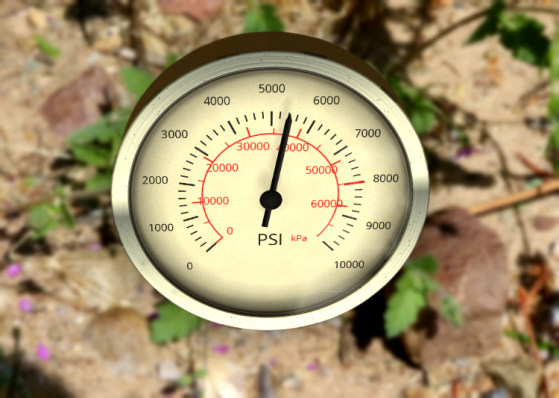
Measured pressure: 5400 psi
